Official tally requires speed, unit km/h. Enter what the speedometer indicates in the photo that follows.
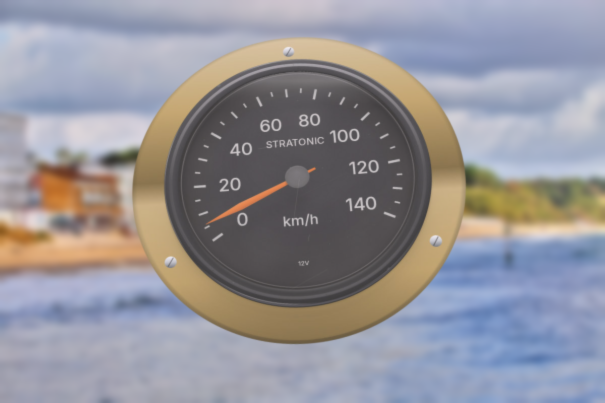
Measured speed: 5 km/h
